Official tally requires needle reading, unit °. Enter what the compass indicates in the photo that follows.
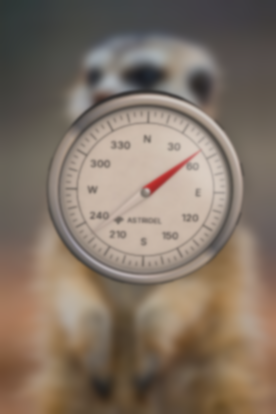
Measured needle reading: 50 °
